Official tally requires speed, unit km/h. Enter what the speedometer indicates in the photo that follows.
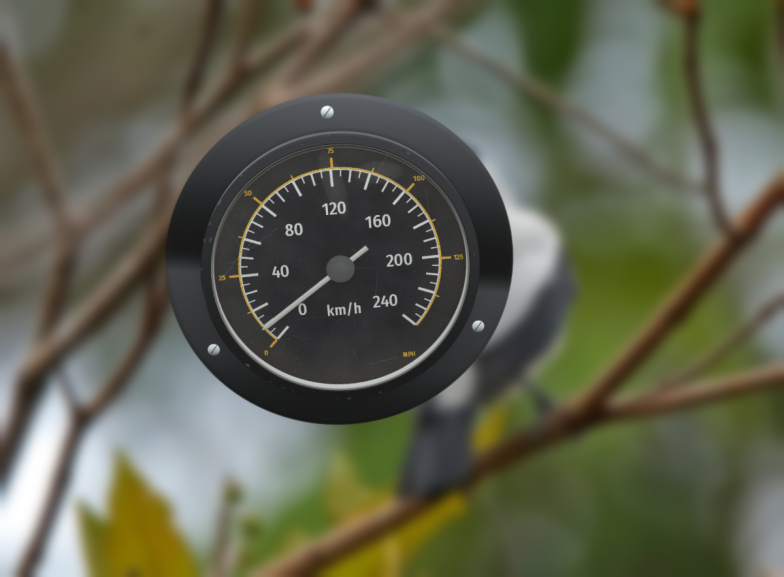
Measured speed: 10 km/h
